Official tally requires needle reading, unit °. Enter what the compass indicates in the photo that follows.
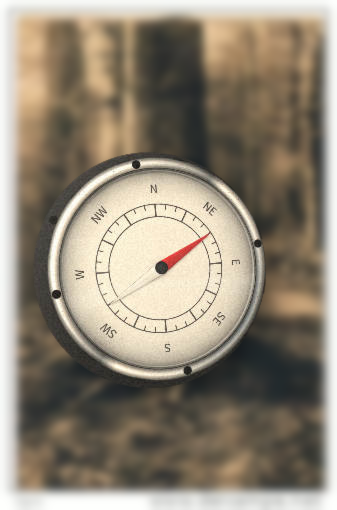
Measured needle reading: 60 °
